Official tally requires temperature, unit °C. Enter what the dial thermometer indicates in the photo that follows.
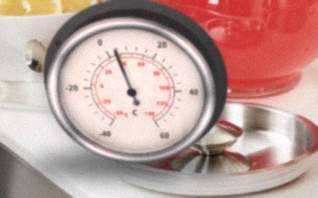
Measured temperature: 4 °C
